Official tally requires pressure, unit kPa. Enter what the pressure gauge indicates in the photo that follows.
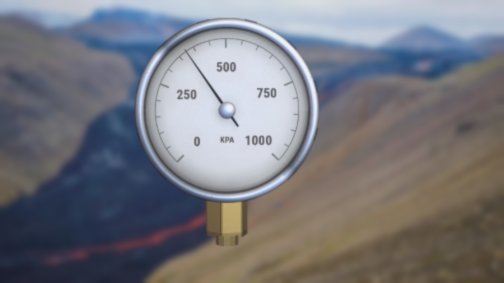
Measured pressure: 375 kPa
